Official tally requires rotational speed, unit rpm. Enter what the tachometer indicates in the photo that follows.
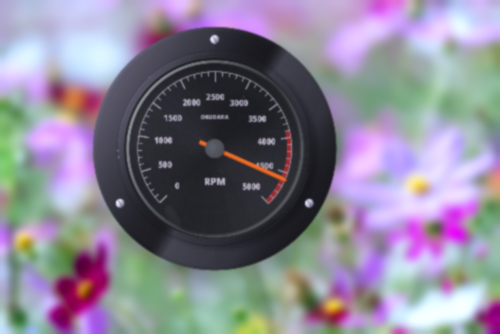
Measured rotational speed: 4600 rpm
